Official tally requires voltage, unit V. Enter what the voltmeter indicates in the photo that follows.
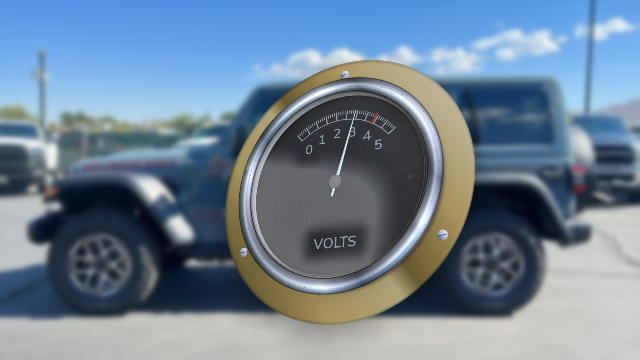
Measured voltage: 3 V
